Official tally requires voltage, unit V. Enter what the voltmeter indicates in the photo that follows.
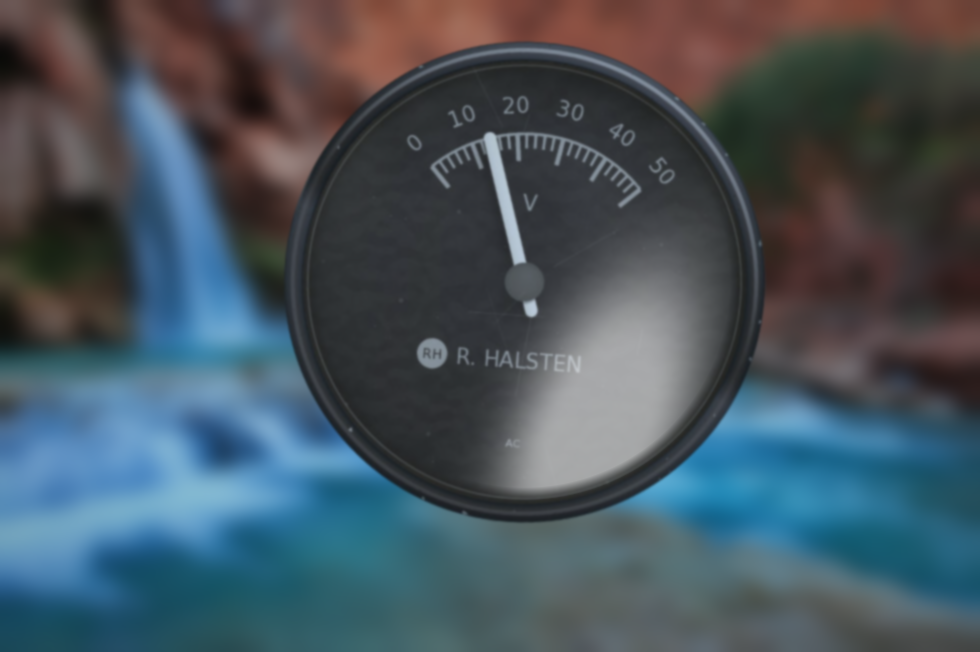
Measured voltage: 14 V
